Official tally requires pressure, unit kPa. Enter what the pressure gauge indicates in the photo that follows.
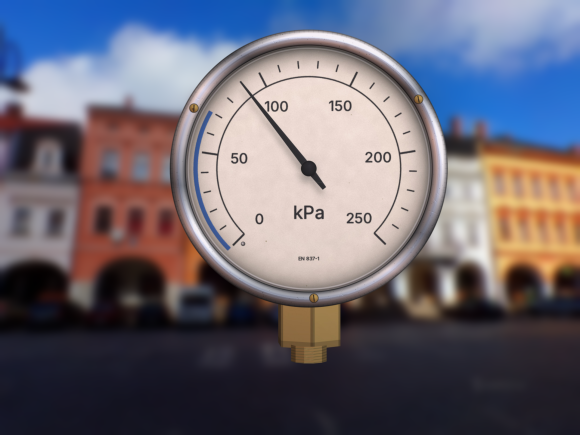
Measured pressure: 90 kPa
